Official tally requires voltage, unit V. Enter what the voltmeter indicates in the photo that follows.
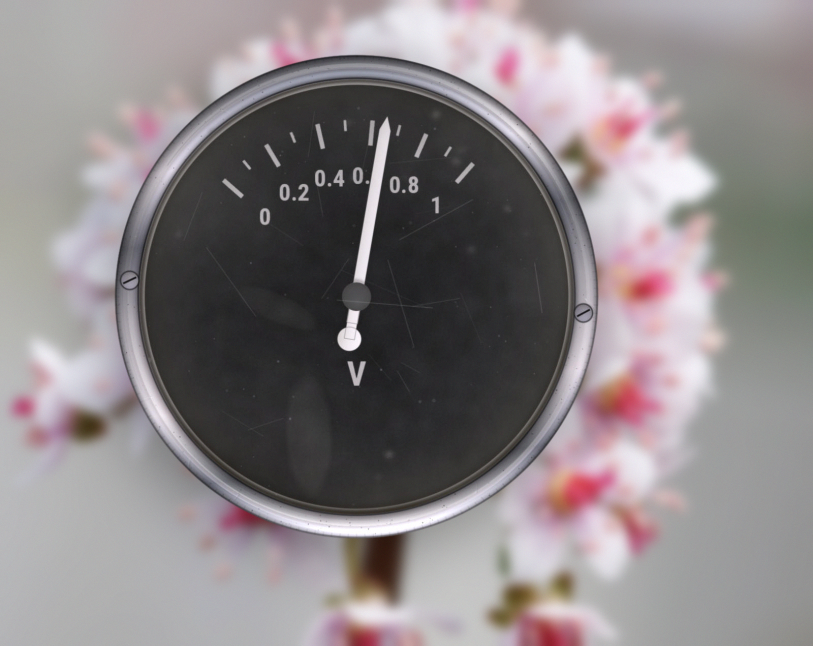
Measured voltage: 0.65 V
